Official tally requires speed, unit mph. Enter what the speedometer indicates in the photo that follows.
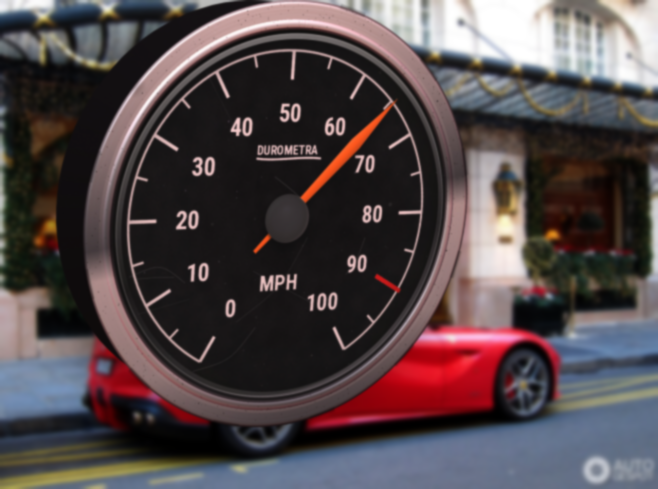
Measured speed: 65 mph
